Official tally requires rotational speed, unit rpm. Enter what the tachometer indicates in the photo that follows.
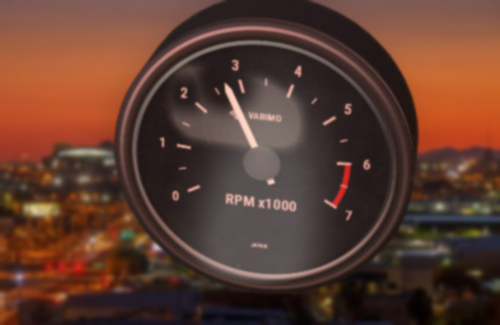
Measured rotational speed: 2750 rpm
